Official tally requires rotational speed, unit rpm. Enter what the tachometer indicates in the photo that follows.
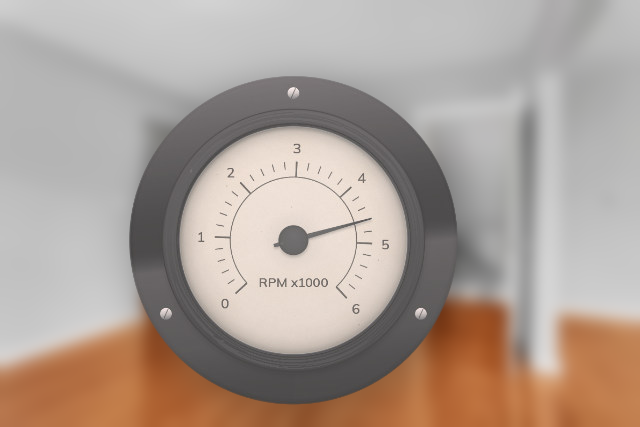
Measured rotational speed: 4600 rpm
